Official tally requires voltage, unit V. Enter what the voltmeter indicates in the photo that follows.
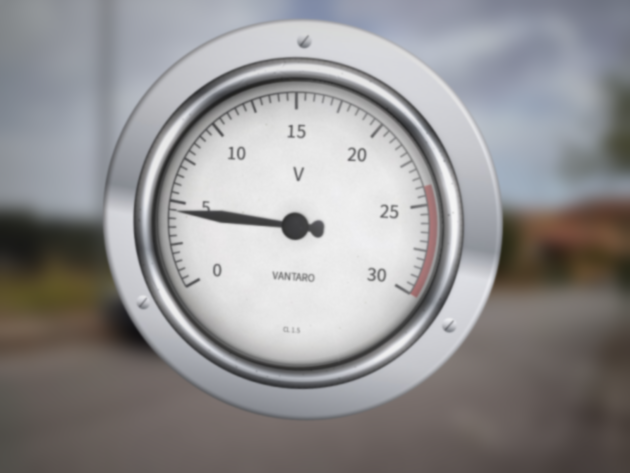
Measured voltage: 4.5 V
